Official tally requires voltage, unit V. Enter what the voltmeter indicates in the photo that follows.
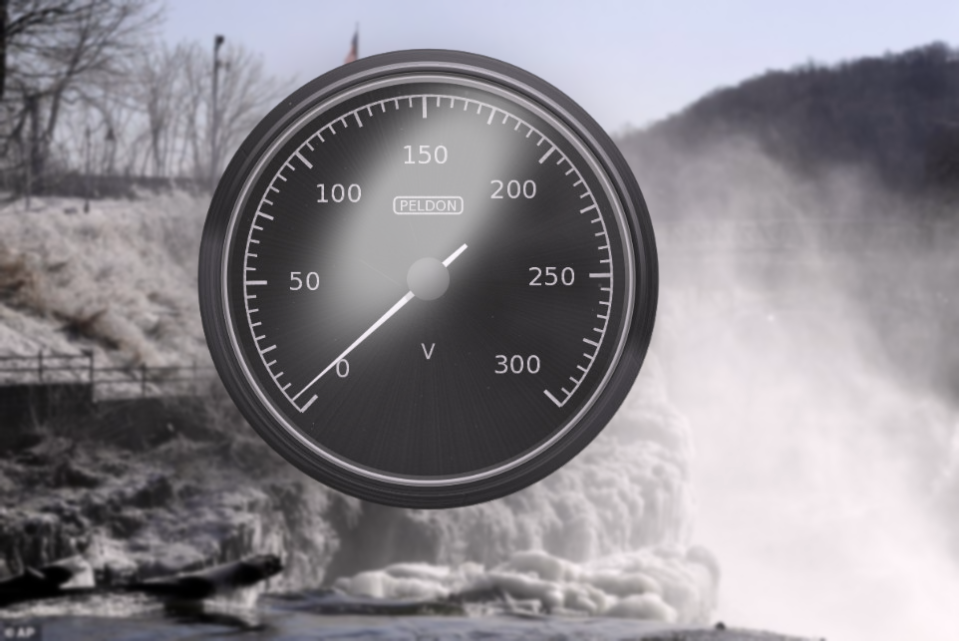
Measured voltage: 5 V
